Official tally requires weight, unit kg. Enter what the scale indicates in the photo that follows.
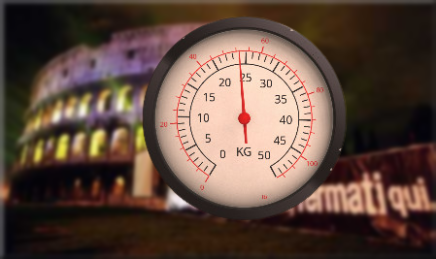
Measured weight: 24 kg
